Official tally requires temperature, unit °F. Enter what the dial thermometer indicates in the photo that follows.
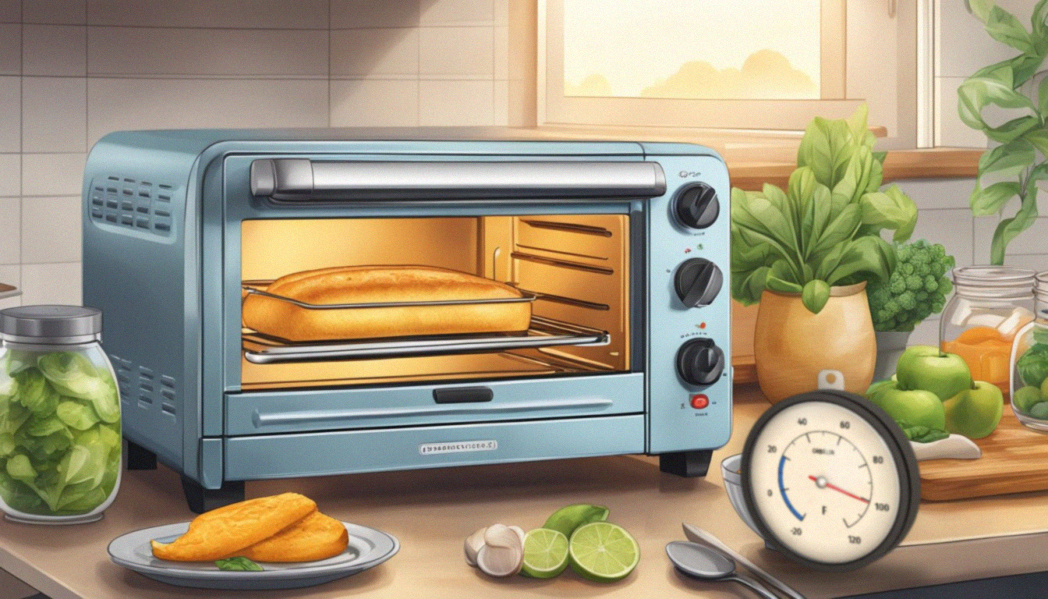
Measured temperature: 100 °F
